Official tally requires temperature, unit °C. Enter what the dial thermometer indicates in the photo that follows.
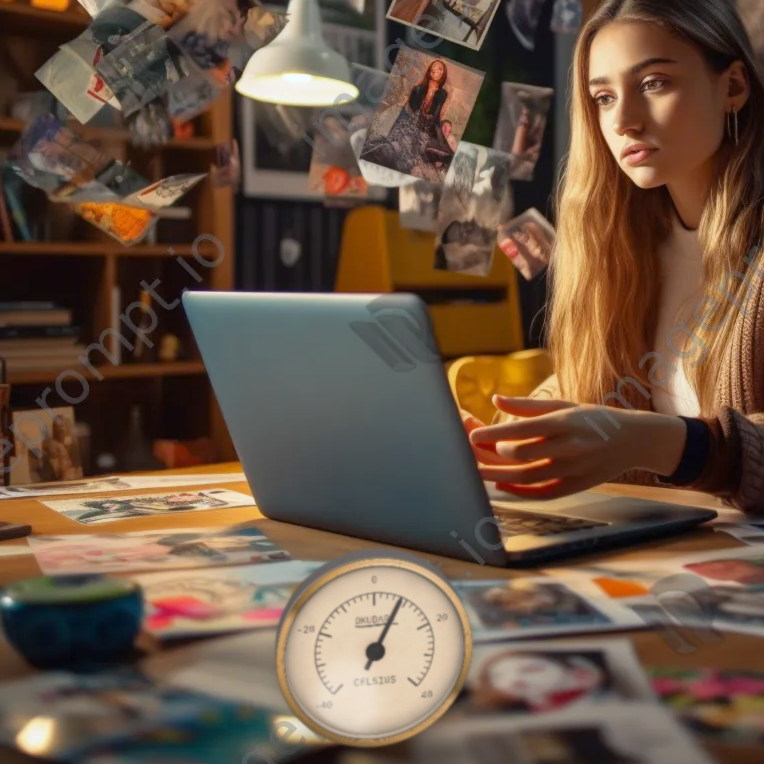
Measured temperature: 8 °C
